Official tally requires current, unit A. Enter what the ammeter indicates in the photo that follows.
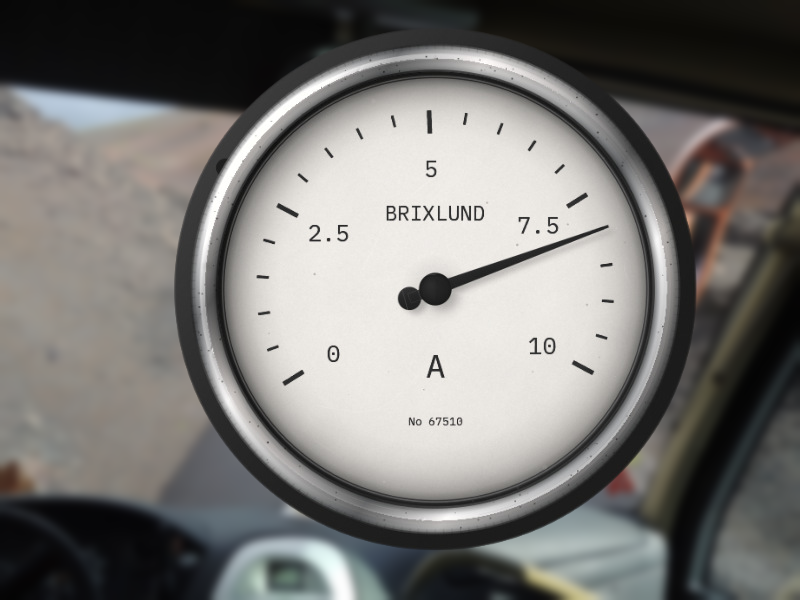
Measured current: 8 A
